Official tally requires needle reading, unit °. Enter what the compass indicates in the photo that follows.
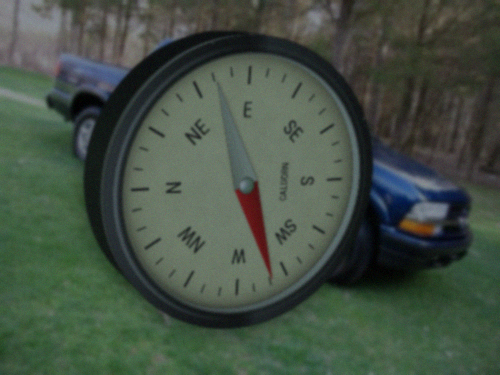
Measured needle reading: 250 °
